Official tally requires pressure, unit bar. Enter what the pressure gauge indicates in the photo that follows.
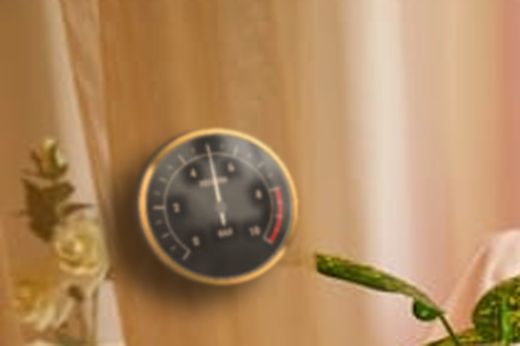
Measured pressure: 5 bar
